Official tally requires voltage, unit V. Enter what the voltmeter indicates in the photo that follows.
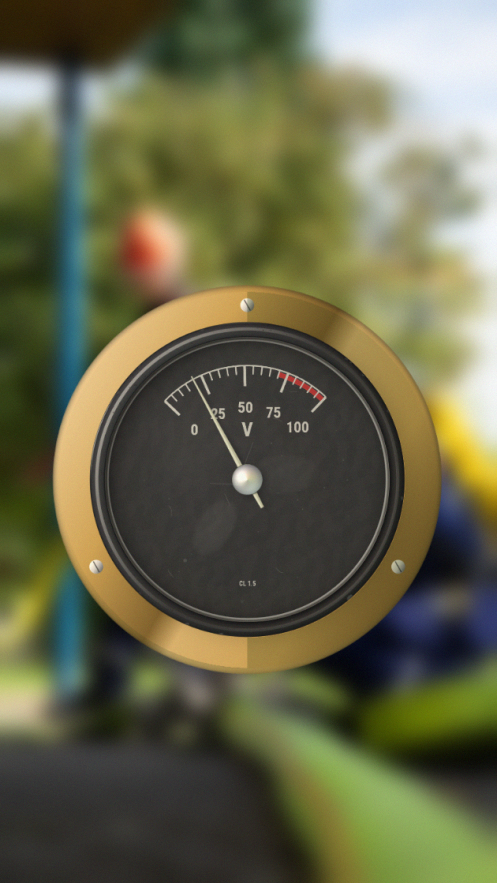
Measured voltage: 20 V
